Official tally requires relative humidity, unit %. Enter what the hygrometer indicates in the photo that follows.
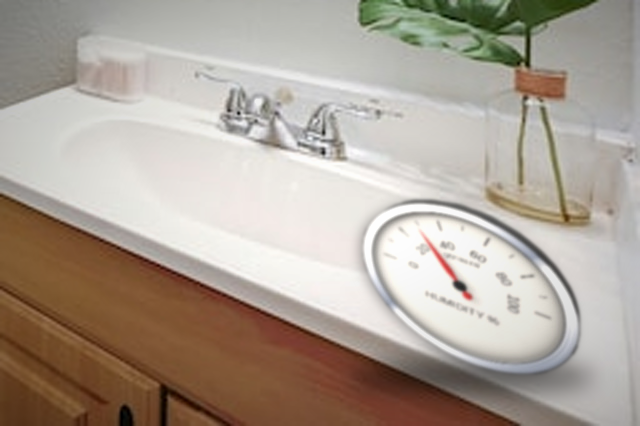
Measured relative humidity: 30 %
